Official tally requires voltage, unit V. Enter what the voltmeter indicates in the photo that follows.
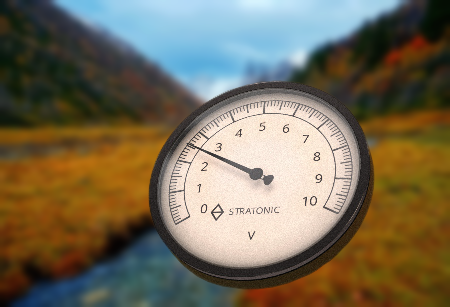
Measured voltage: 2.5 V
